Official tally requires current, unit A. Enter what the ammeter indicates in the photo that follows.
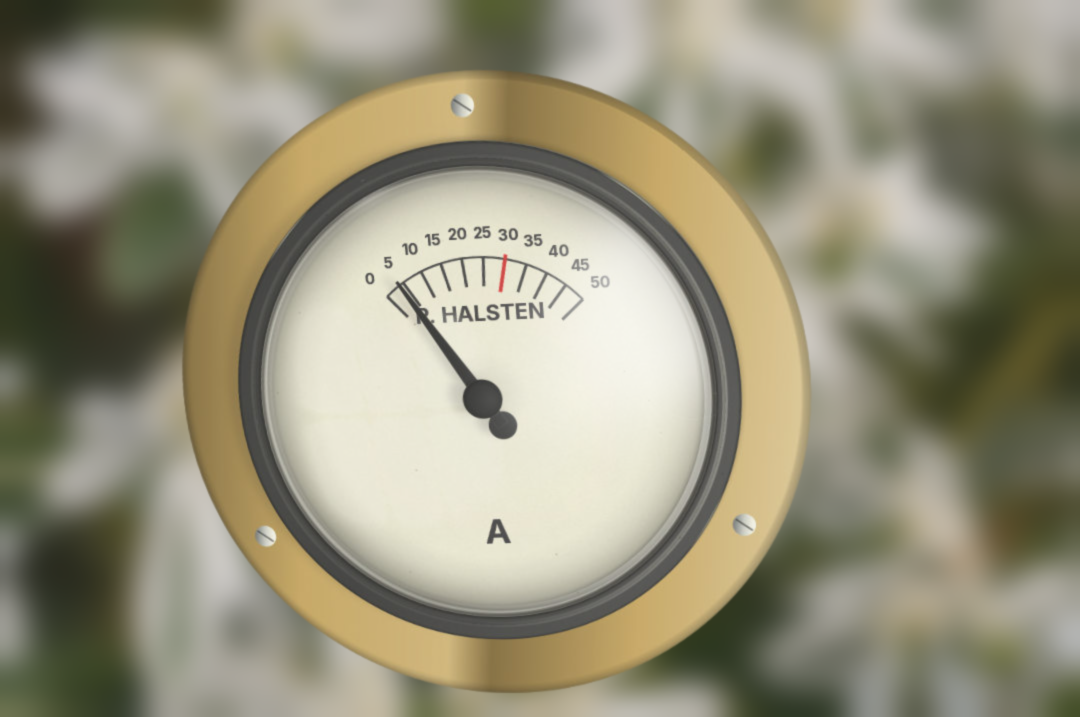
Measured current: 5 A
